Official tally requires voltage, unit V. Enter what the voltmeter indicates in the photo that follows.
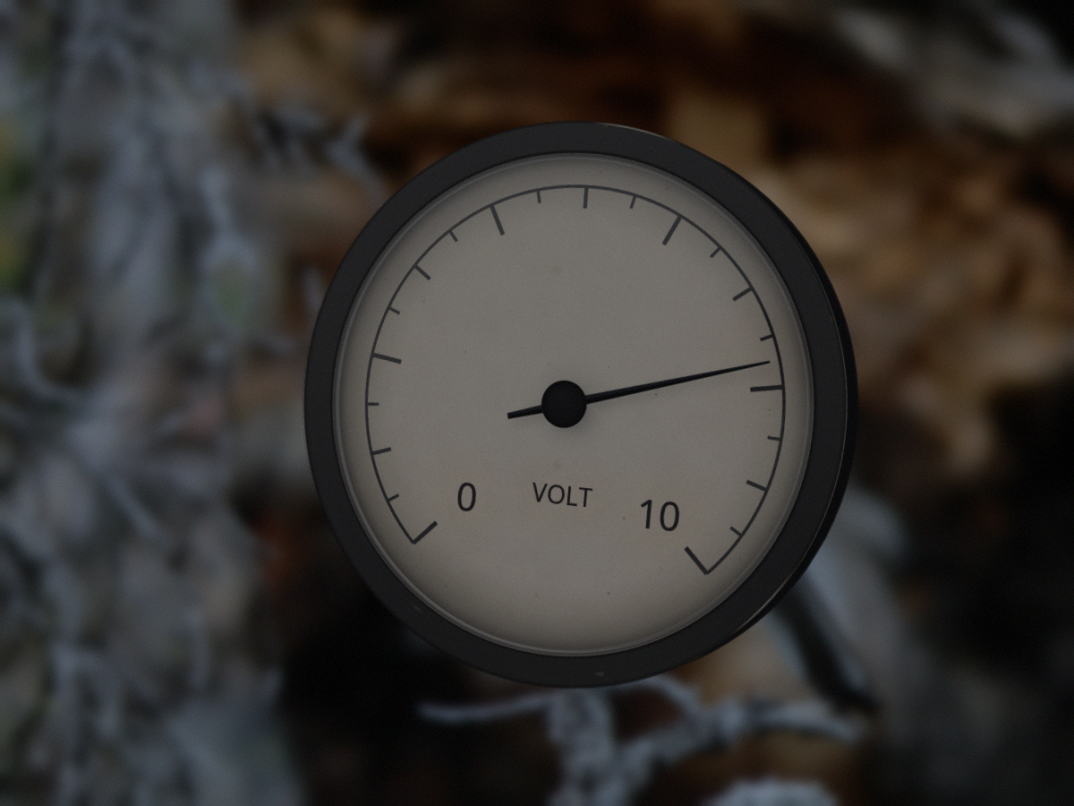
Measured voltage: 7.75 V
